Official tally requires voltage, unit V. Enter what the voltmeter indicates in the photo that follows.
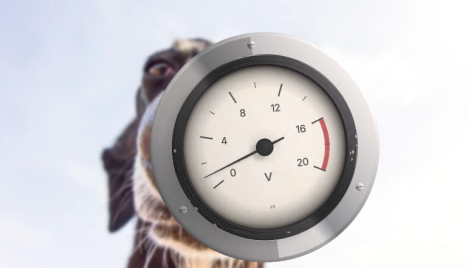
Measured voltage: 1 V
